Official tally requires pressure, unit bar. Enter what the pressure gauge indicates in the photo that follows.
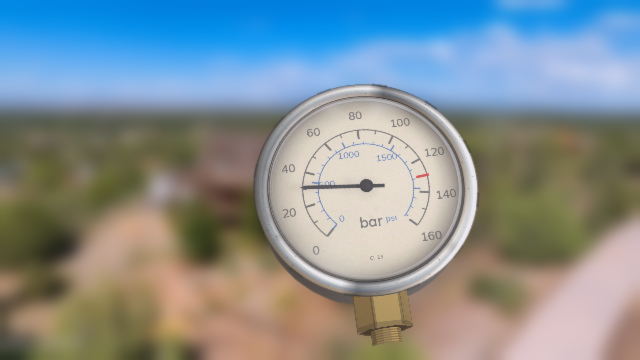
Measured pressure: 30 bar
